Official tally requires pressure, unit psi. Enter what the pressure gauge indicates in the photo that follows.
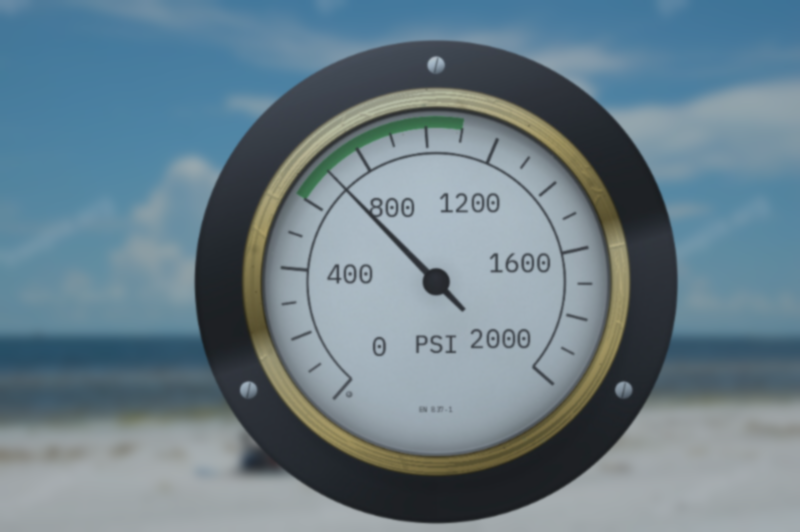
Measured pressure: 700 psi
